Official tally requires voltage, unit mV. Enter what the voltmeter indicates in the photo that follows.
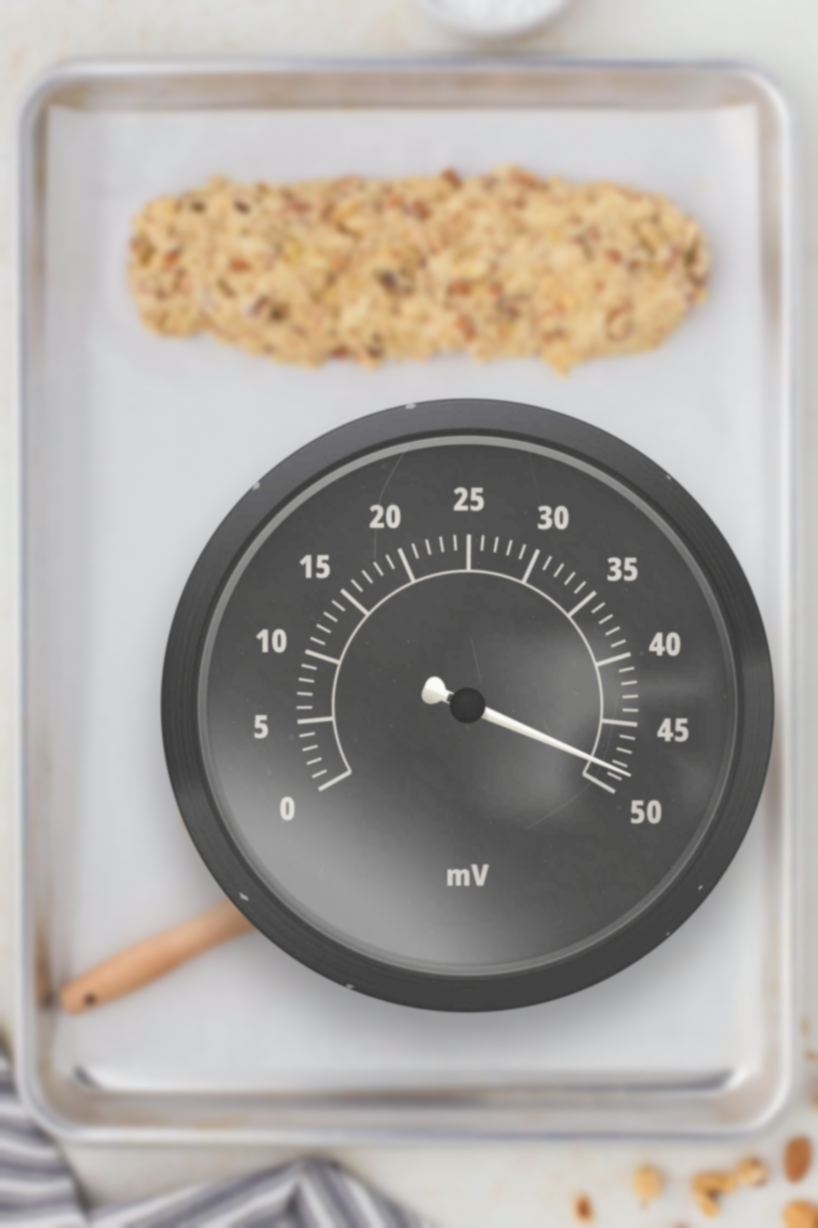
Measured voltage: 48.5 mV
